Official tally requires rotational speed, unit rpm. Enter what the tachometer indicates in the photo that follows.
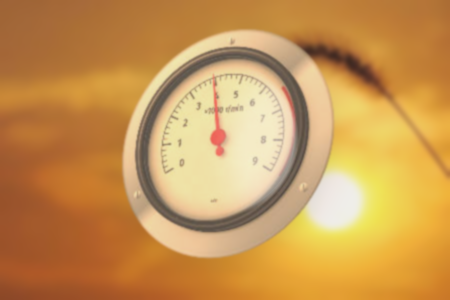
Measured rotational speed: 4000 rpm
